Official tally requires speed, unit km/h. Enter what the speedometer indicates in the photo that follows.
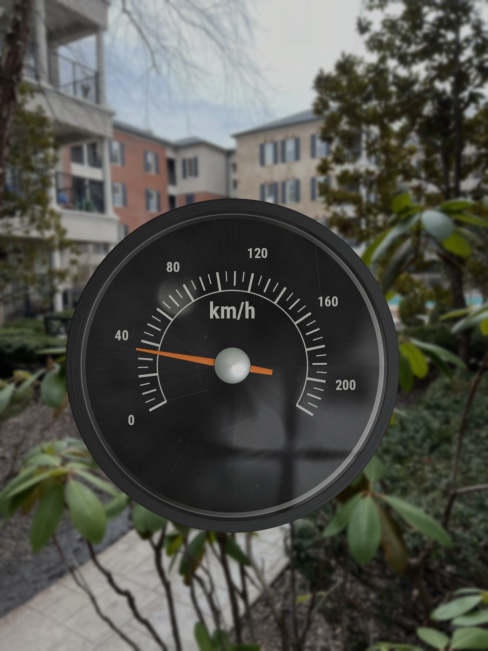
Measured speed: 35 km/h
